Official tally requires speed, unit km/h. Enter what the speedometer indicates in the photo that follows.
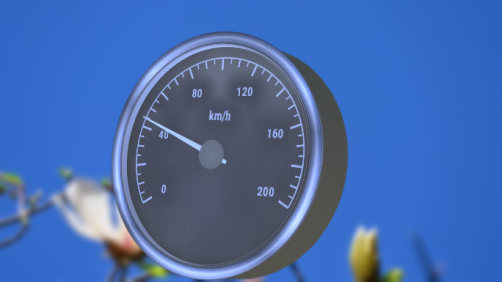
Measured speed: 45 km/h
